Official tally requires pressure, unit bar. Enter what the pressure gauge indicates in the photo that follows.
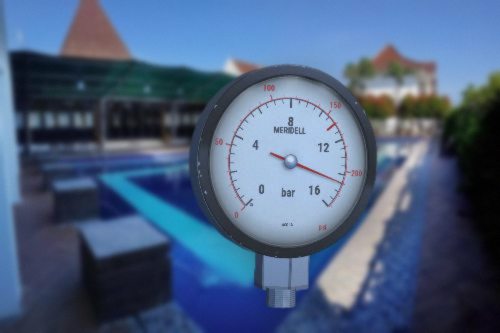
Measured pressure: 14.5 bar
